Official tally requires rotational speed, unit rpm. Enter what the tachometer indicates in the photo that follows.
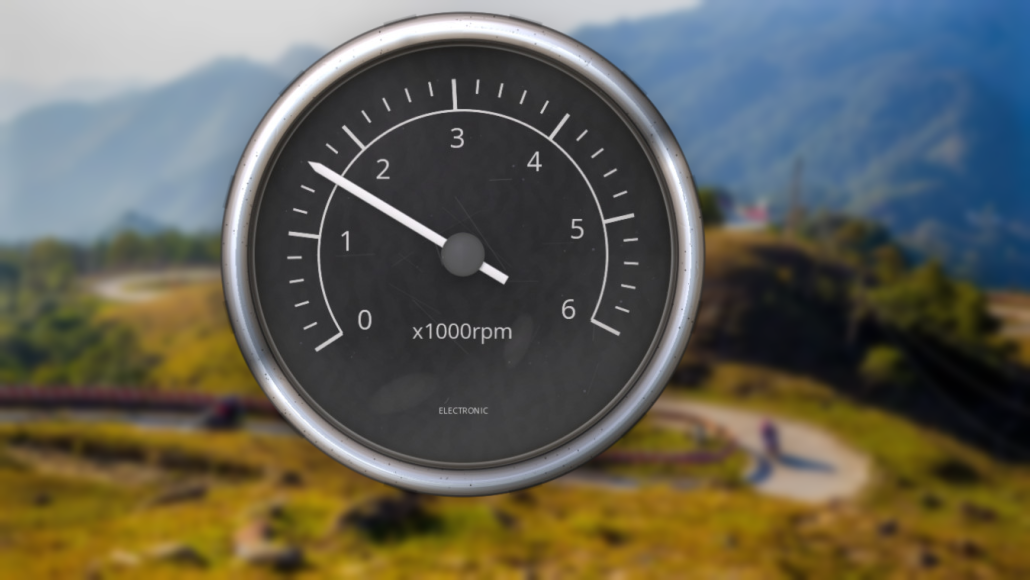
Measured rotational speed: 1600 rpm
